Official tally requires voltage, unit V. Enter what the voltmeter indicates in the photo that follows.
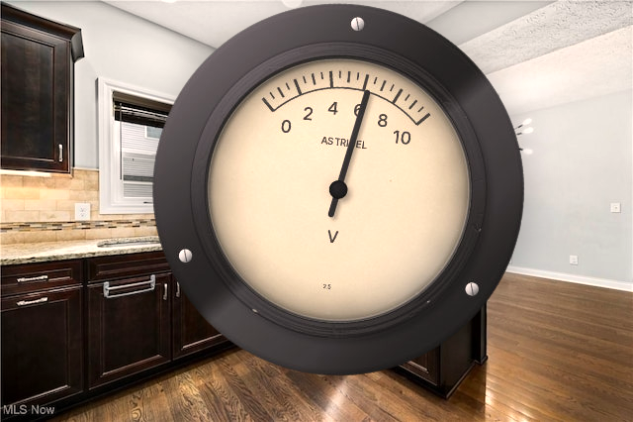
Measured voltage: 6.25 V
